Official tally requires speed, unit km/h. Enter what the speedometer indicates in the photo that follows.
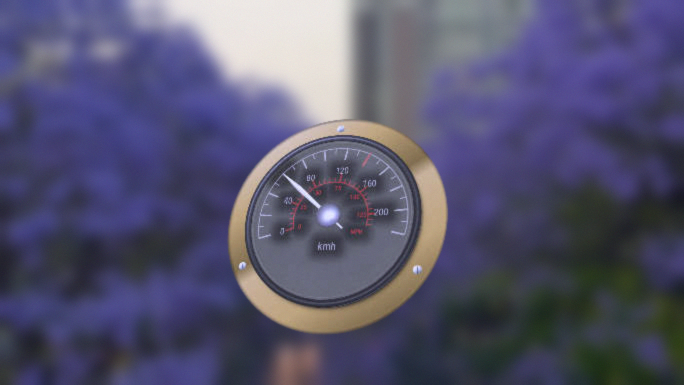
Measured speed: 60 km/h
